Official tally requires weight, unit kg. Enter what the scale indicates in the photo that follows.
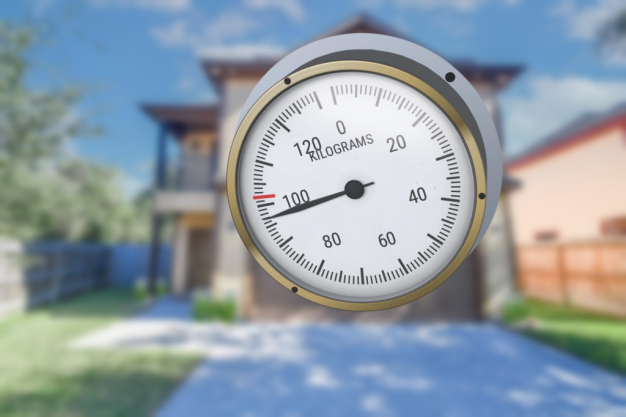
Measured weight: 97 kg
